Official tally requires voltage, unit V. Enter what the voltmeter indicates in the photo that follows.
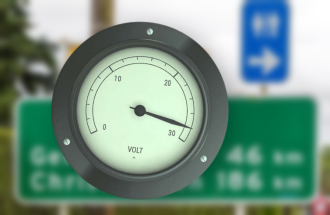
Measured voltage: 28 V
